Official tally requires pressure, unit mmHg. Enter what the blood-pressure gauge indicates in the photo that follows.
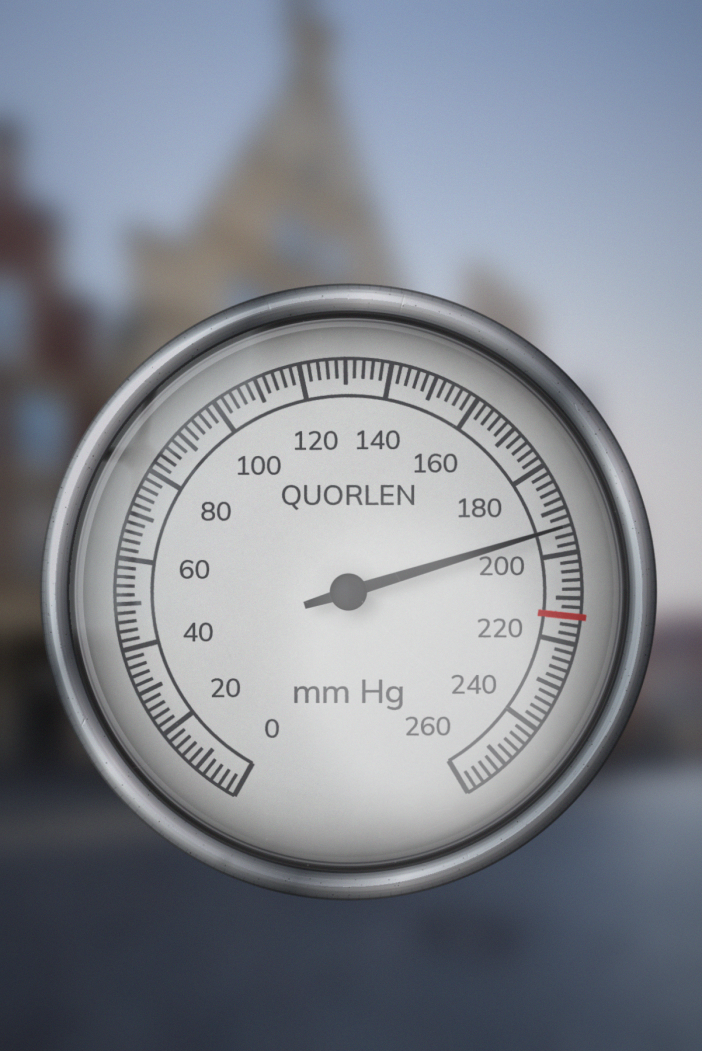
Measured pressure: 194 mmHg
